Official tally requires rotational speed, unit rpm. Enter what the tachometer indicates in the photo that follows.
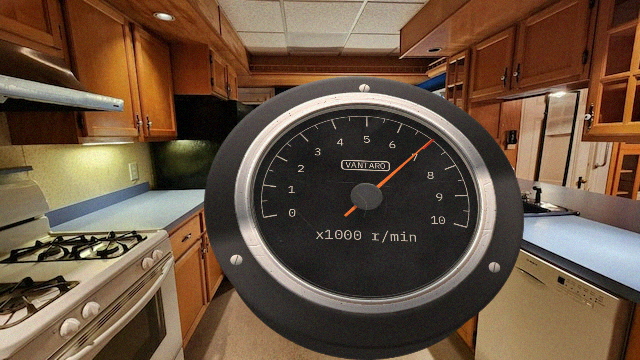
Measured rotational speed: 7000 rpm
